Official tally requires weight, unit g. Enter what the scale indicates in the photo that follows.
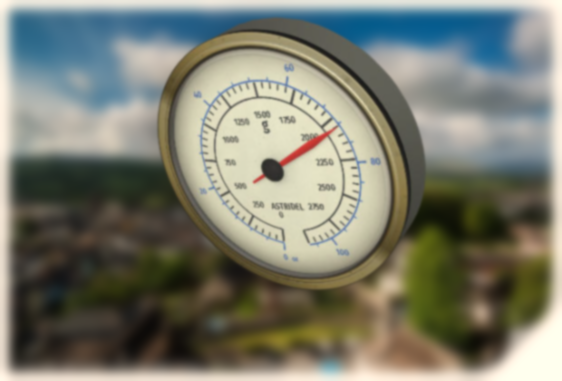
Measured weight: 2050 g
